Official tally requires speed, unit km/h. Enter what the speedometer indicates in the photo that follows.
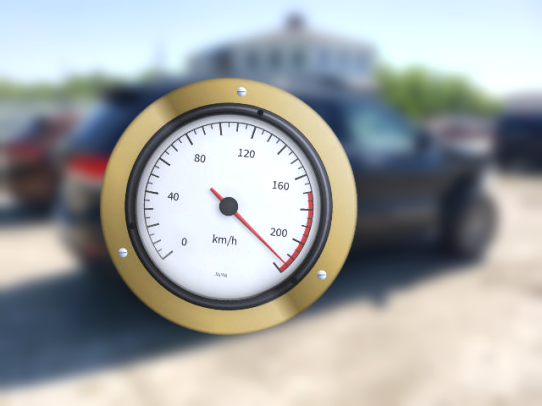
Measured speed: 215 km/h
